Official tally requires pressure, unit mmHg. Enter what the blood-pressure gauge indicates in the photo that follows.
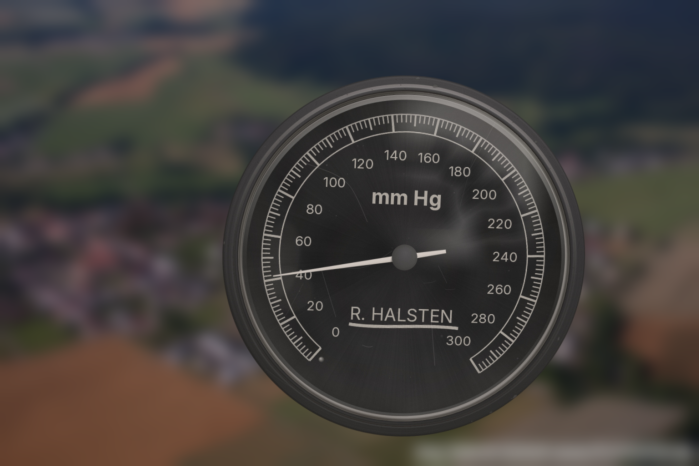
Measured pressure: 42 mmHg
